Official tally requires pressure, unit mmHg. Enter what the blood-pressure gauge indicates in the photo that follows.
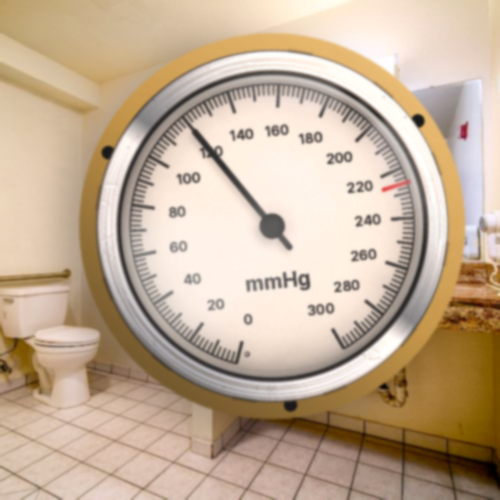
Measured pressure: 120 mmHg
